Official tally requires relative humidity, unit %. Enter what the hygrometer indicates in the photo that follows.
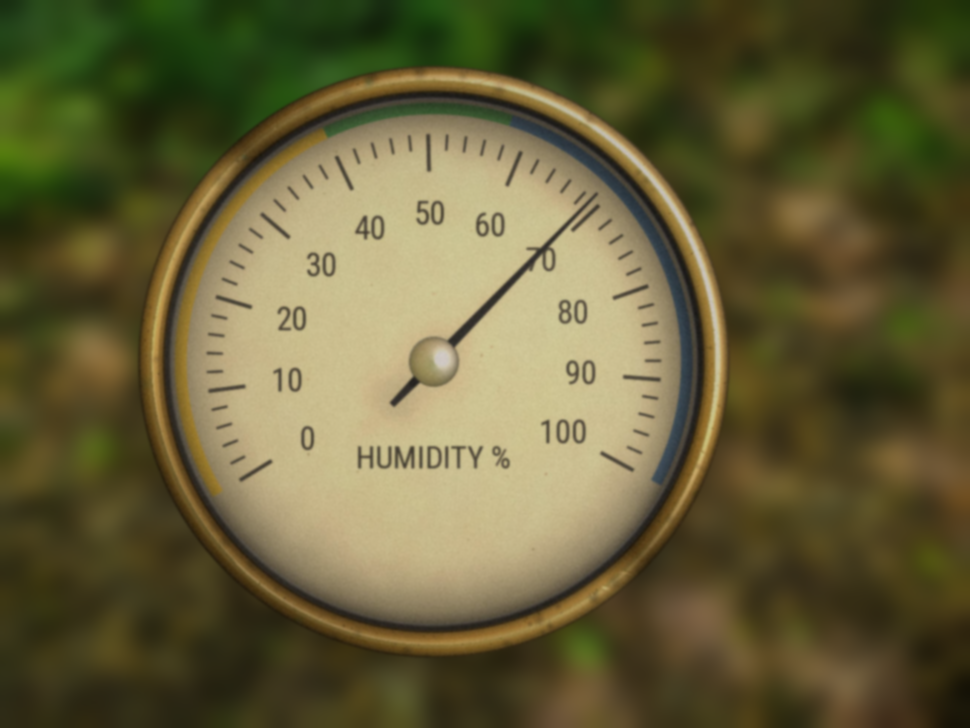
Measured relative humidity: 69 %
